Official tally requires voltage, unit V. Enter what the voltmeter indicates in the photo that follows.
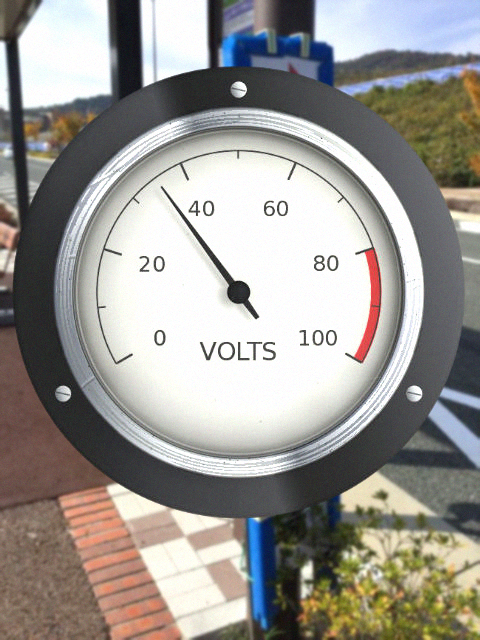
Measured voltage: 35 V
